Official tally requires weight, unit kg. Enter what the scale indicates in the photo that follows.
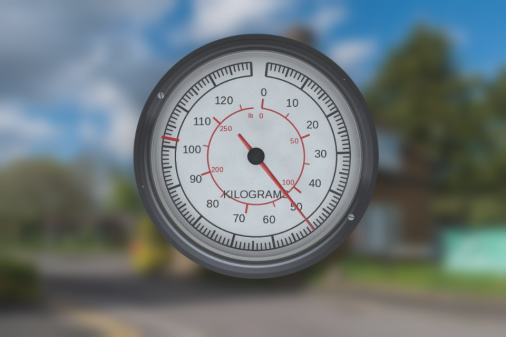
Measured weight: 50 kg
